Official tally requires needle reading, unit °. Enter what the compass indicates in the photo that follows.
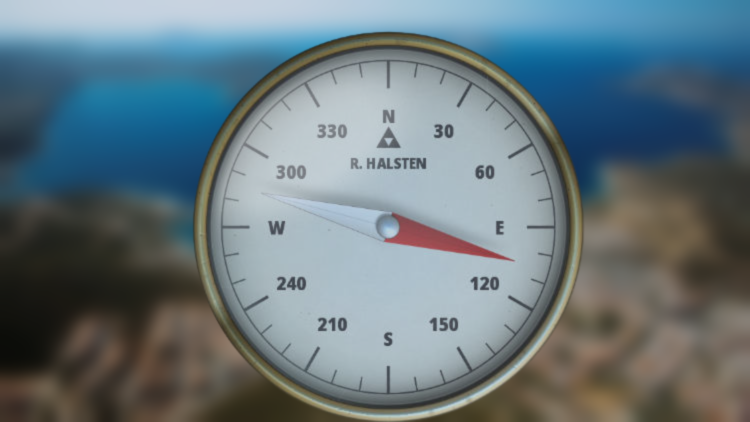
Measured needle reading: 105 °
